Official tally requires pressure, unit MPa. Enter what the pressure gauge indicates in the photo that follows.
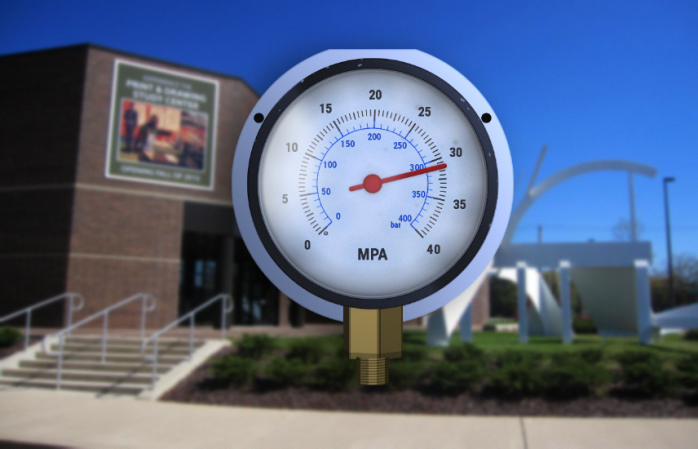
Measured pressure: 31 MPa
